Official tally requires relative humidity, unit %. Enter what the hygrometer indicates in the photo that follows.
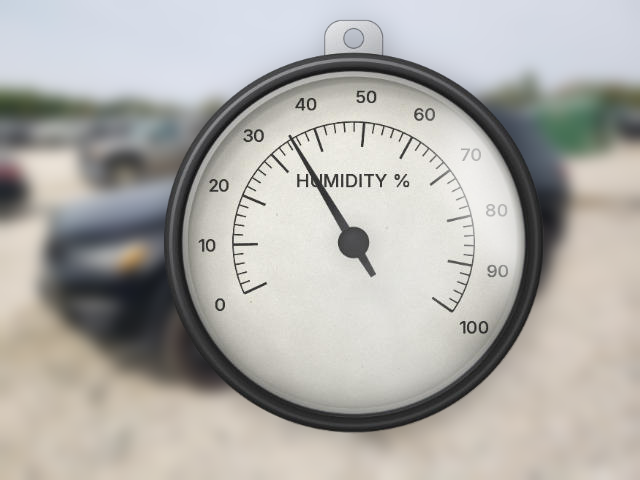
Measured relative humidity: 35 %
